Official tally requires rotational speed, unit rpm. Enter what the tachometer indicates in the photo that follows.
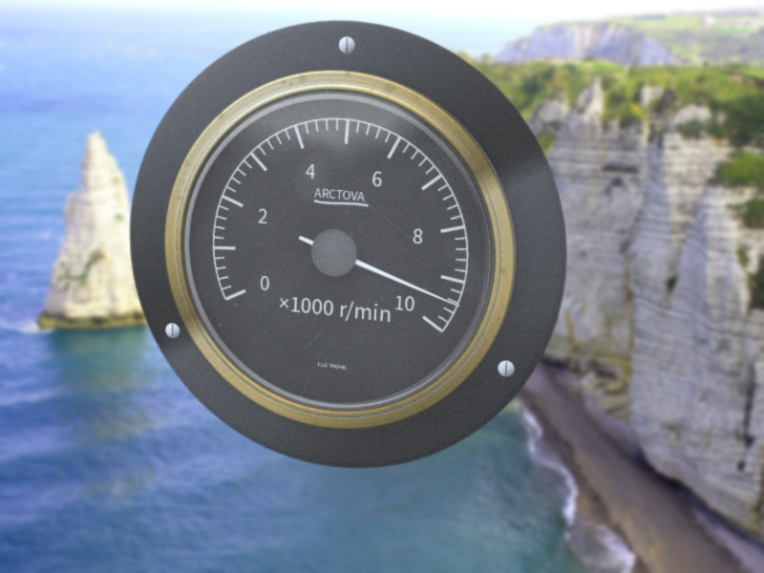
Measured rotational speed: 9400 rpm
